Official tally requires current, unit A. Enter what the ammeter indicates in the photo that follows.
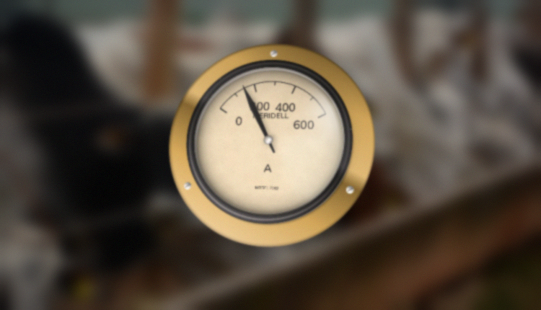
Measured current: 150 A
